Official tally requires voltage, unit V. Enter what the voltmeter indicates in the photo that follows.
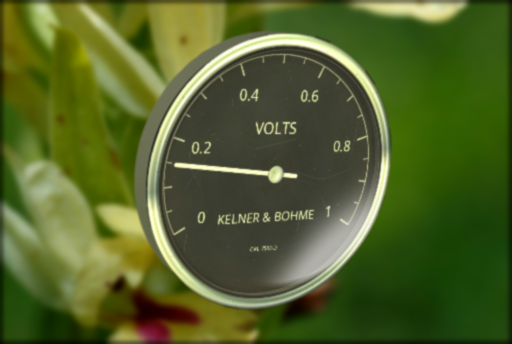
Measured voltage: 0.15 V
